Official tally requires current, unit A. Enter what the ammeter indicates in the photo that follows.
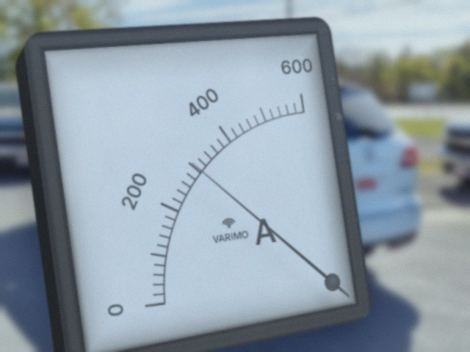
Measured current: 300 A
